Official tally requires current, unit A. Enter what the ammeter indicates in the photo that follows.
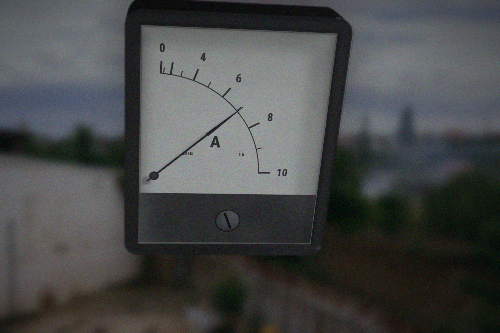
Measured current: 7 A
